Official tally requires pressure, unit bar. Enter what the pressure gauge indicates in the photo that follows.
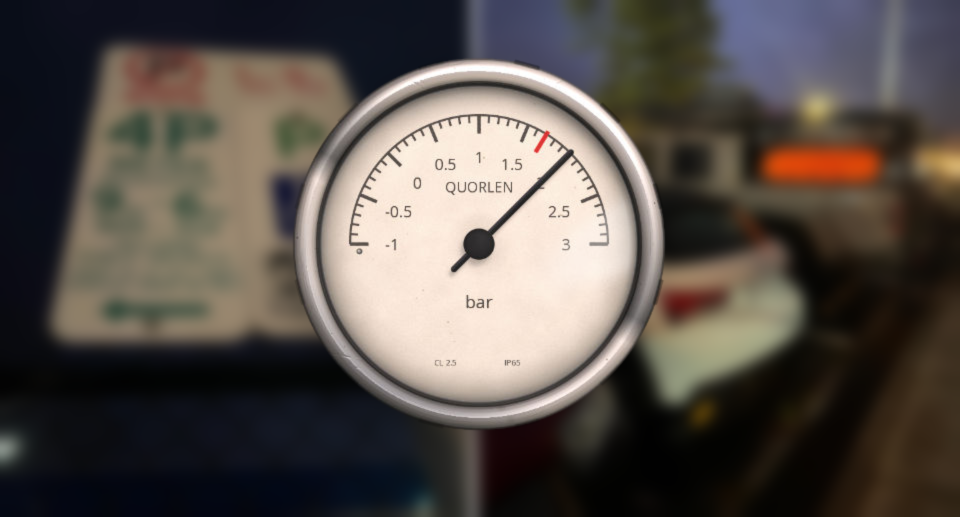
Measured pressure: 2 bar
